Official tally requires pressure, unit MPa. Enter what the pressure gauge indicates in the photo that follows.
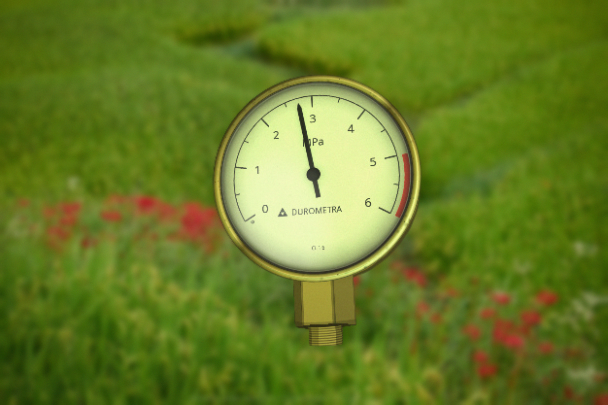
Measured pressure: 2.75 MPa
